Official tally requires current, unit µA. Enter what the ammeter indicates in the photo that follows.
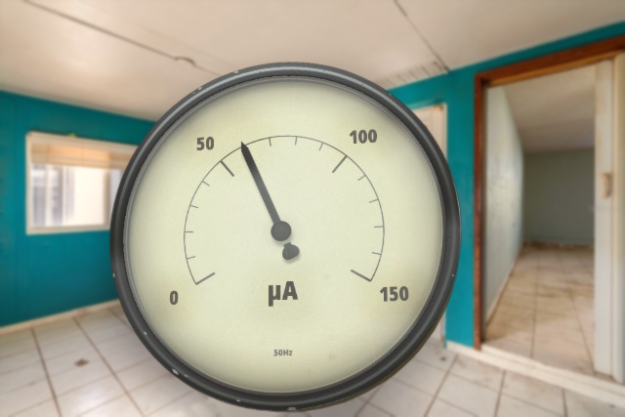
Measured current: 60 µA
